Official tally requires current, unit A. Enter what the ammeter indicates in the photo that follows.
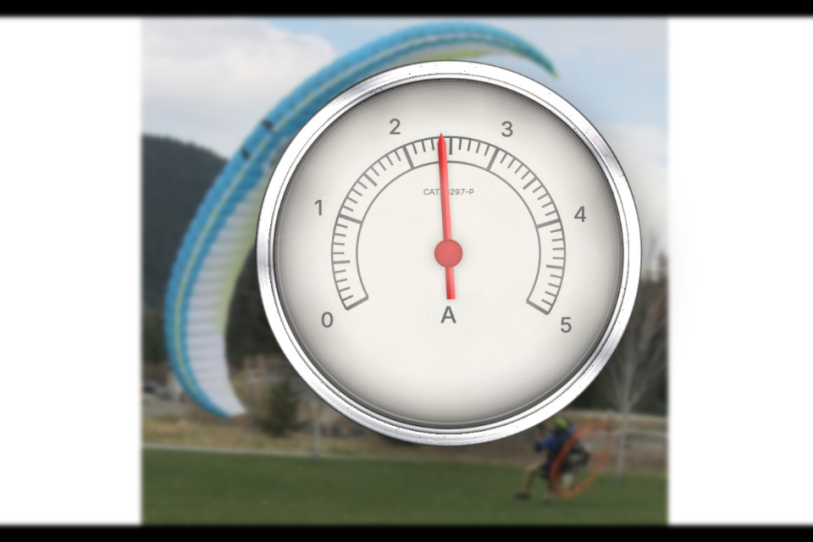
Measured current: 2.4 A
